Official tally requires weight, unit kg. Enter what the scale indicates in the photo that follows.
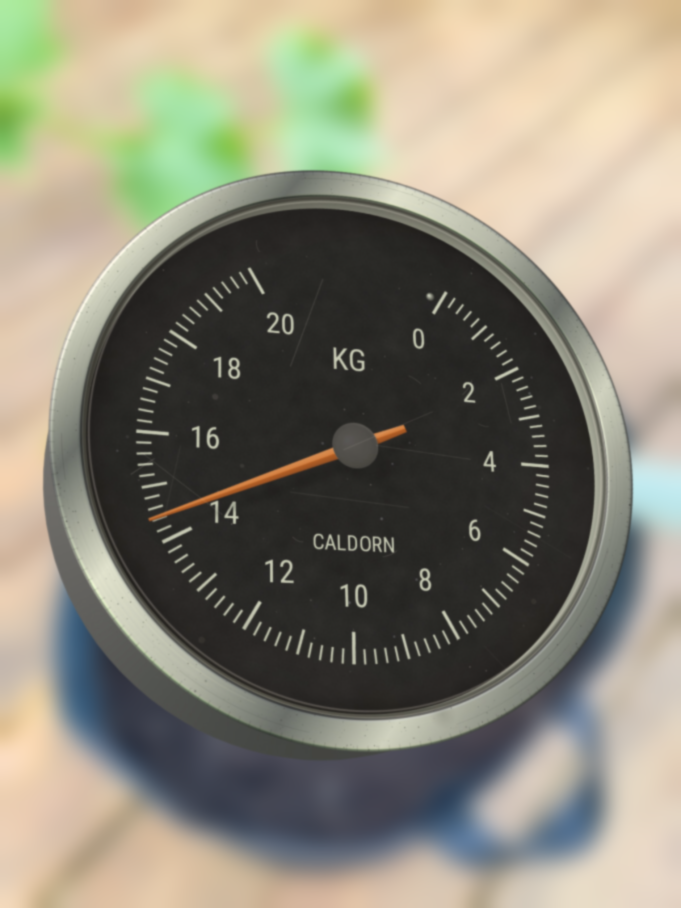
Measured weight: 14.4 kg
